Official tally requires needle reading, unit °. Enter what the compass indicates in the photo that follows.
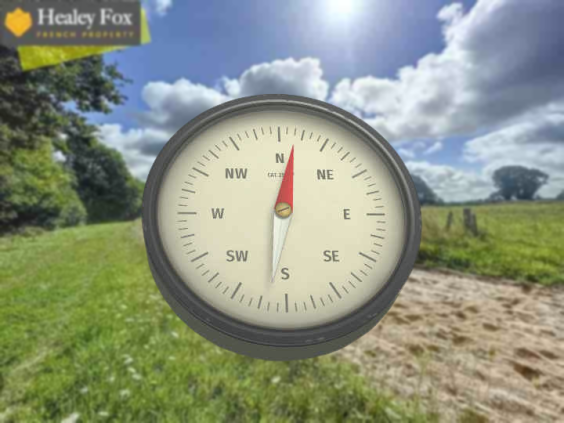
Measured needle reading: 10 °
